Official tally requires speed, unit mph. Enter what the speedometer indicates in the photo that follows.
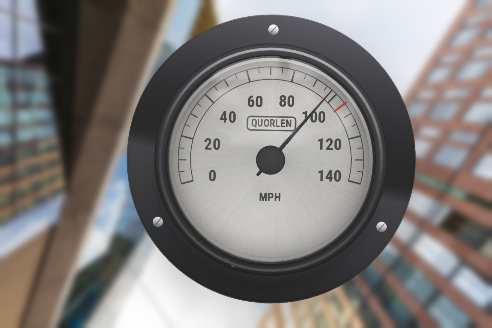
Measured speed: 97.5 mph
